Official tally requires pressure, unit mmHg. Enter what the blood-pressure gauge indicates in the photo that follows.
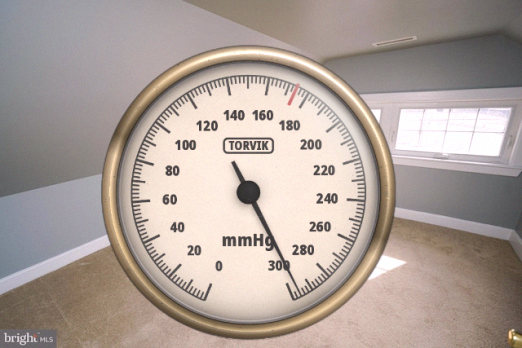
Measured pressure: 296 mmHg
